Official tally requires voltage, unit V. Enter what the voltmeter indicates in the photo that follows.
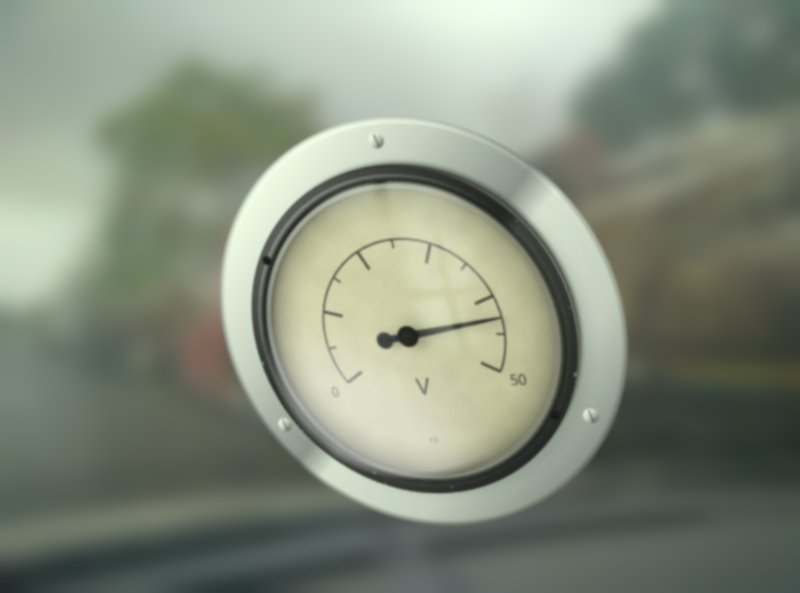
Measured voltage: 42.5 V
